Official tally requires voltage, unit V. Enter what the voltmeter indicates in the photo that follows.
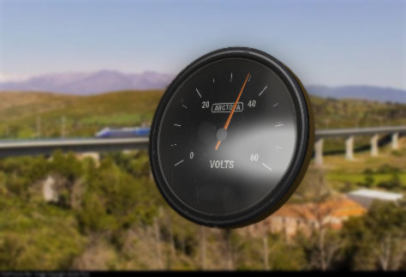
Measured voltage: 35 V
